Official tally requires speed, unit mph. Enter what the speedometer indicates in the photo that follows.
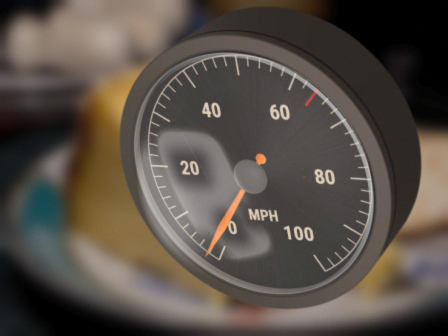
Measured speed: 2 mph
